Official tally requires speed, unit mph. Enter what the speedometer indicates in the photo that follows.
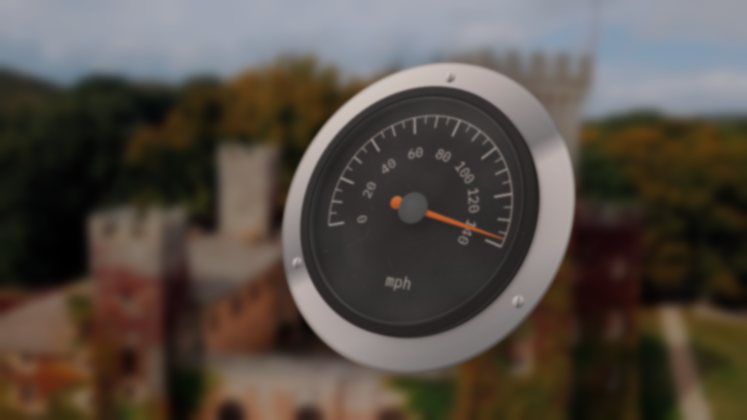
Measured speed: 137.5 mph
